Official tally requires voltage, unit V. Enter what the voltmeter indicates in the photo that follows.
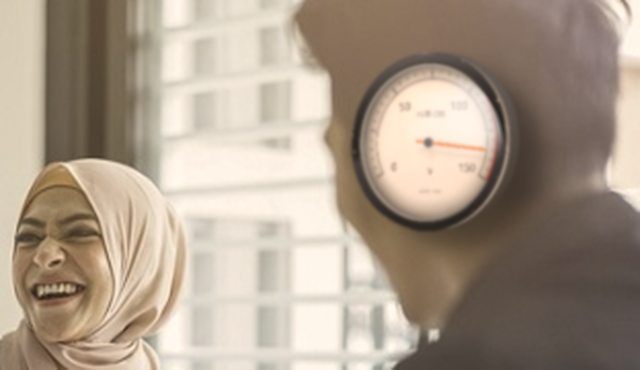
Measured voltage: 135 V
